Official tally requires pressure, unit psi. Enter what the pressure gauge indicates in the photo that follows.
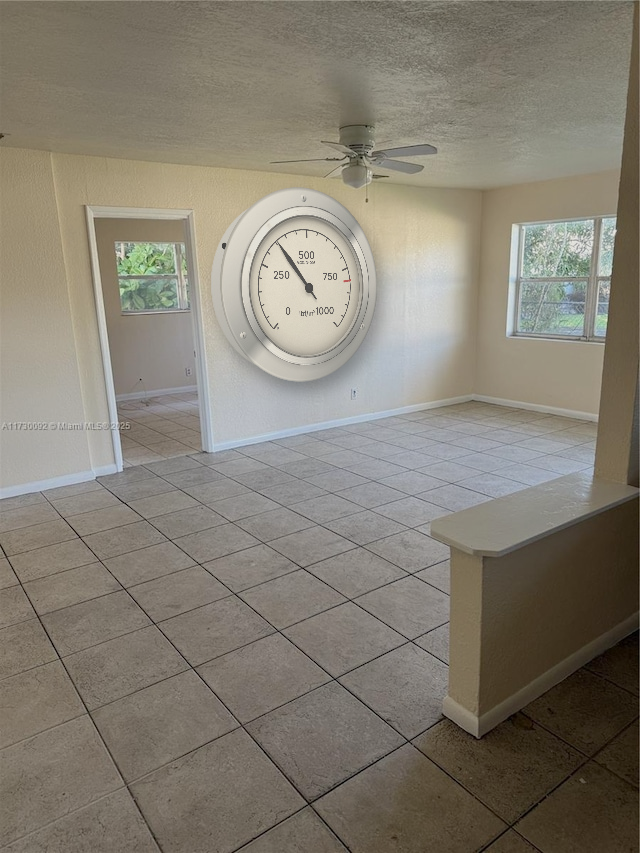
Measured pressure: 350 psi
